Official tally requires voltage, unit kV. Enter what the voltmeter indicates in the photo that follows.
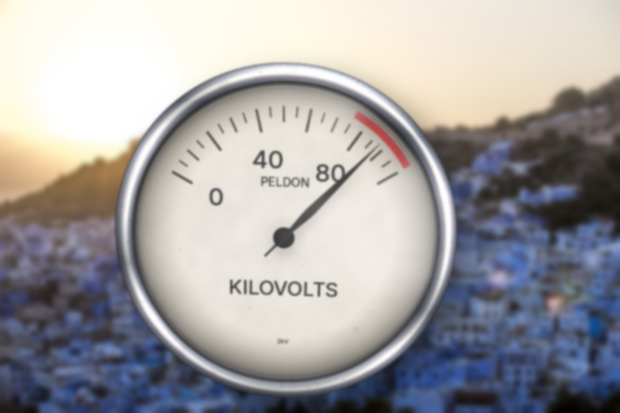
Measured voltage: 87.5 kV
